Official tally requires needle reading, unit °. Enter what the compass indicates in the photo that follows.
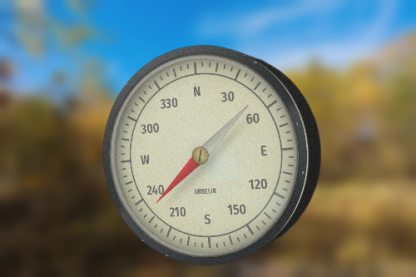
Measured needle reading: 230 °
